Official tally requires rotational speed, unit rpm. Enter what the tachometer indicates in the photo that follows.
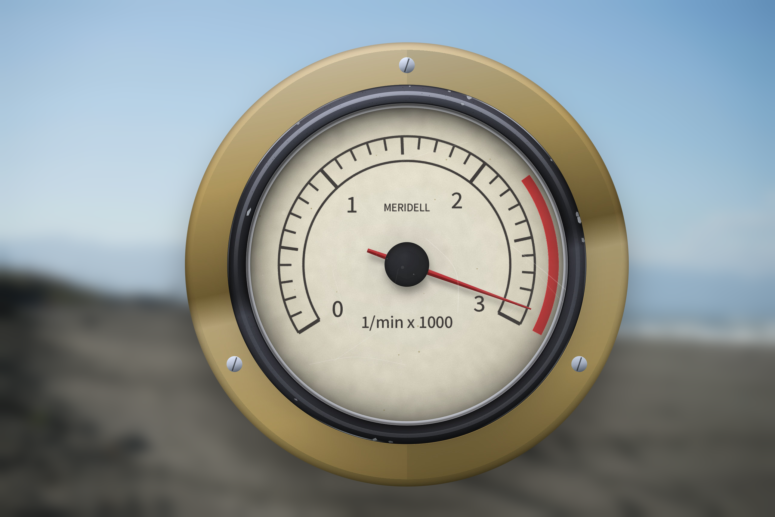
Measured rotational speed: 2900 rpm
